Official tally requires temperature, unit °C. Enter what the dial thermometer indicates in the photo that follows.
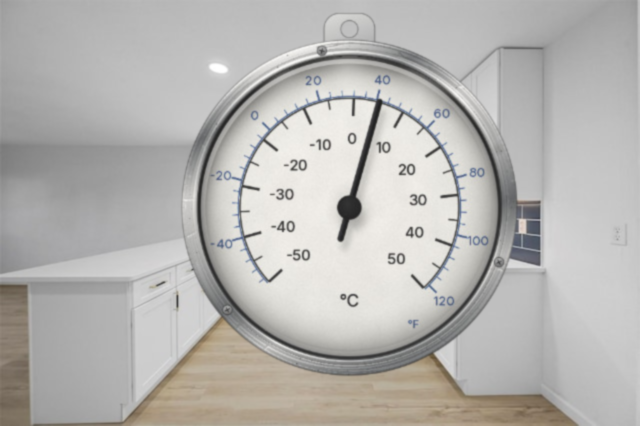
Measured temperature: 5 °C
